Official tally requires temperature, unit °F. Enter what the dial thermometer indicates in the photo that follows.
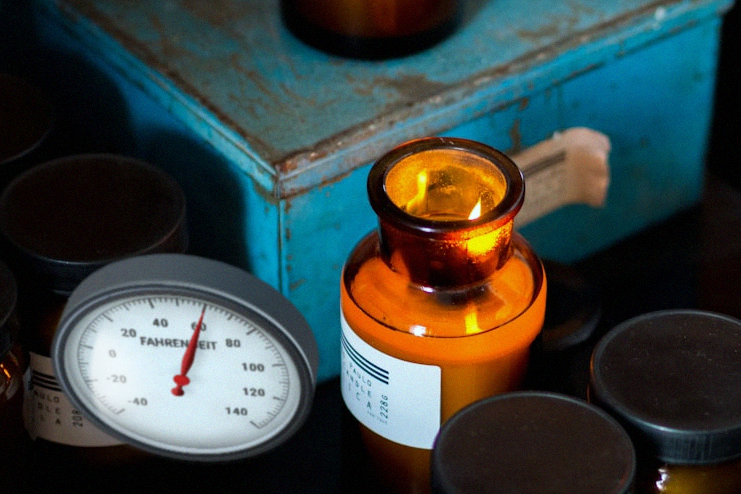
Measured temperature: 60 °F
